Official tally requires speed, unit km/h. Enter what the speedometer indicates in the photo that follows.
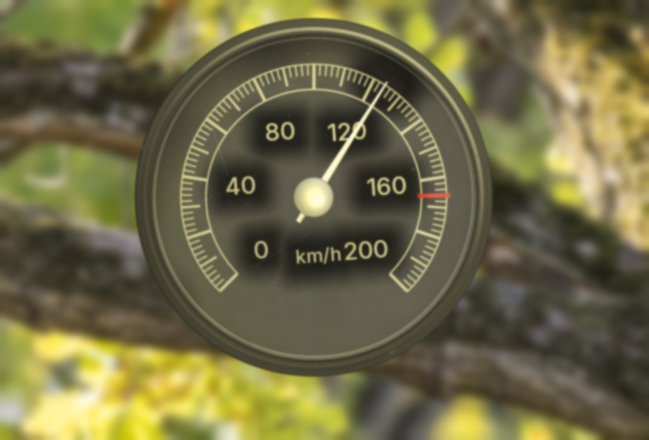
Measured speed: 124 km/h
